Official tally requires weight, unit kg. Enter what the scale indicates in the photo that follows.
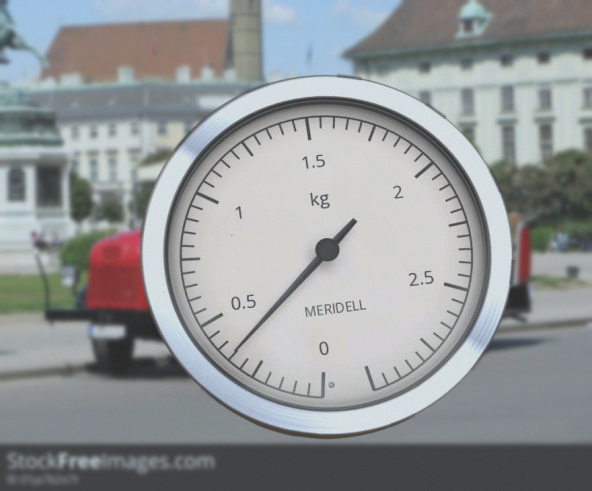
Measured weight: 0.35 kg
